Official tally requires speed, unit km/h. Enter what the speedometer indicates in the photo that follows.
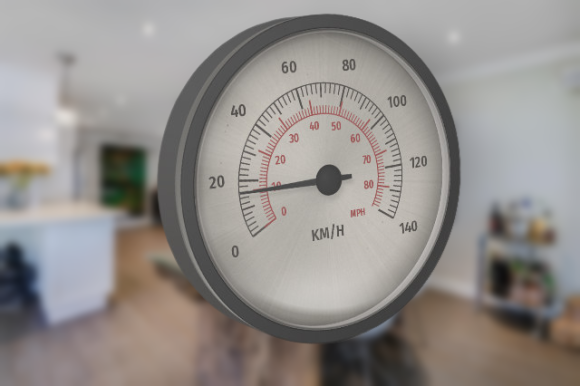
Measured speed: 16 km/h
